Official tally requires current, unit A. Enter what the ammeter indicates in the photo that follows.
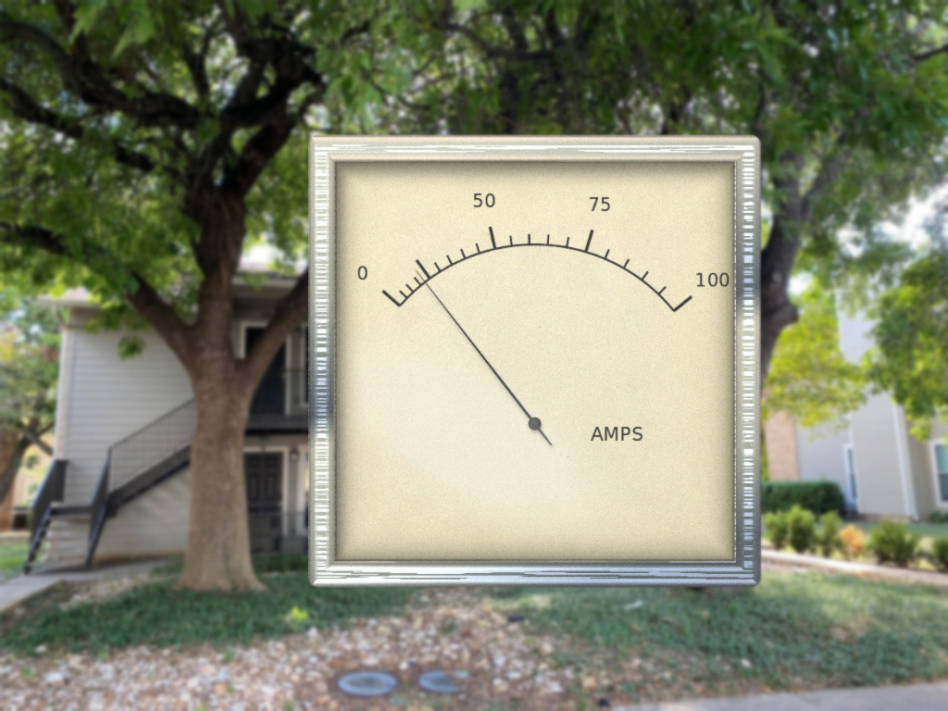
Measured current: 22.5 A
